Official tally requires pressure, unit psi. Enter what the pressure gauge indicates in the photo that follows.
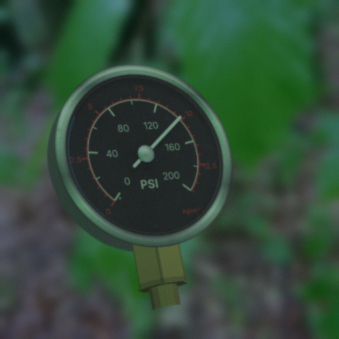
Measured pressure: 140 psi
